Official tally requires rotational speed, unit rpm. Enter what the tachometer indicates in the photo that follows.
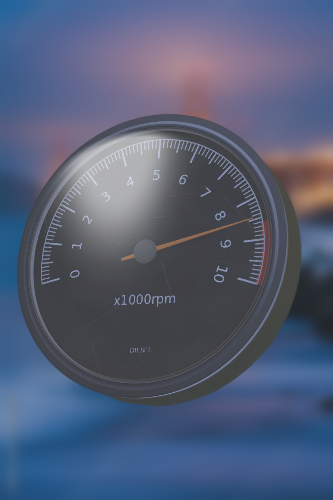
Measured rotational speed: 8500 rpm
